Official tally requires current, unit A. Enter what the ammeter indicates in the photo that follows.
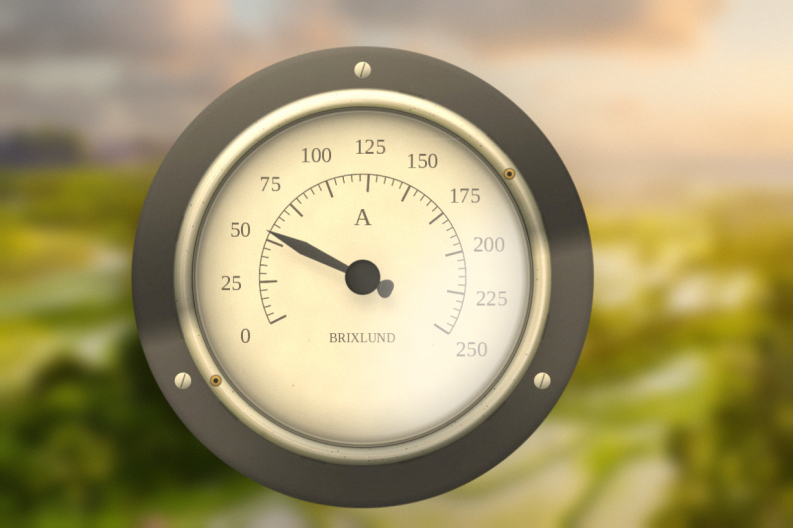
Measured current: 55 A
